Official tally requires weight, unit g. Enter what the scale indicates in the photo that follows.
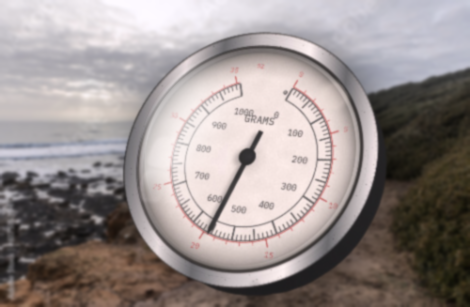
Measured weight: 550 g
